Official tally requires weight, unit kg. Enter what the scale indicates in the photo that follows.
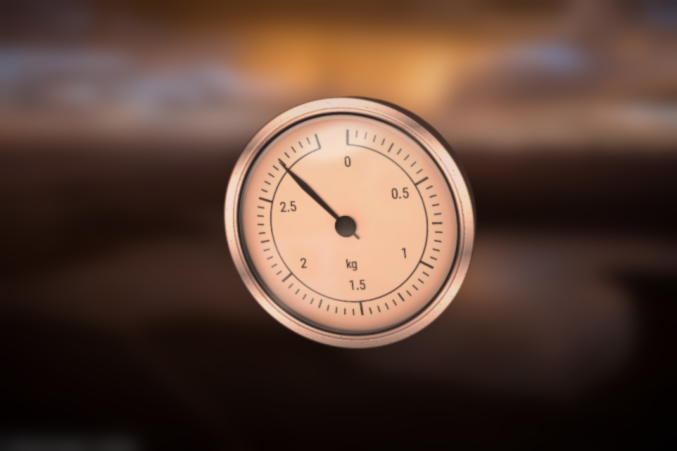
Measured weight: 2.75 kg
